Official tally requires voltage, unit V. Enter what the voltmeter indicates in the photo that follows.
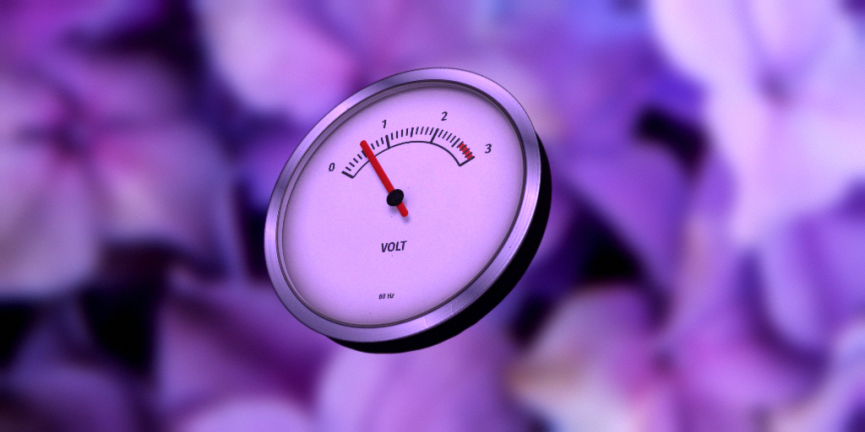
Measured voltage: 0.6 V
